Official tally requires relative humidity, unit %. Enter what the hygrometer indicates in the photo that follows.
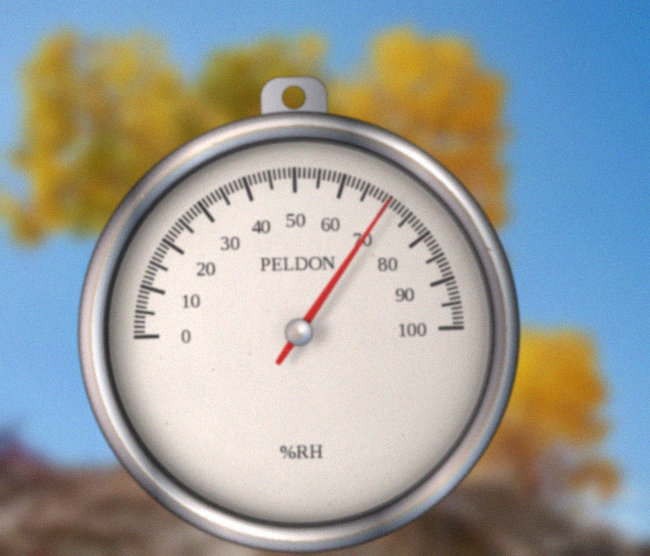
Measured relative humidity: 70 %
